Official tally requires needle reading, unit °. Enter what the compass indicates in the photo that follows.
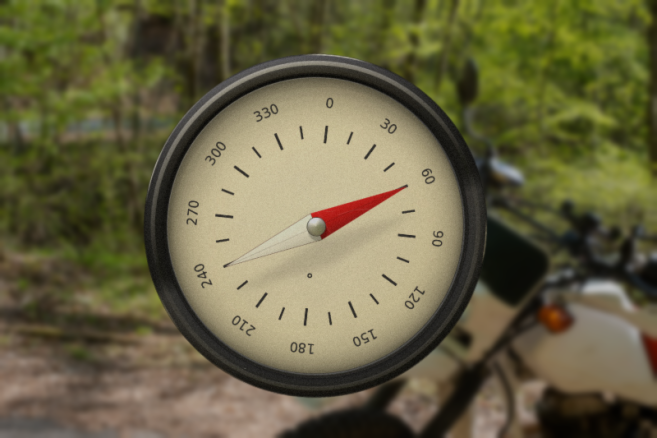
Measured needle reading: 60 °
